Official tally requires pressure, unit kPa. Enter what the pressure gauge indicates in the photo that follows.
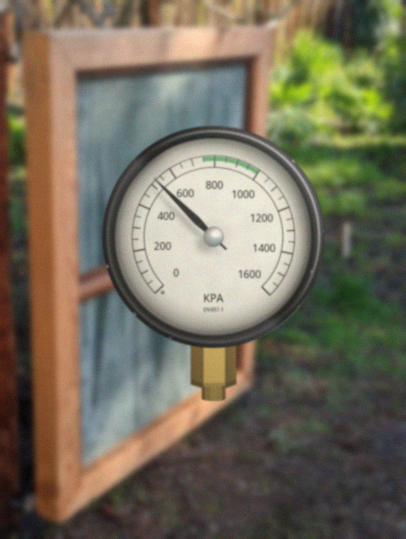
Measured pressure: 525 kPa
